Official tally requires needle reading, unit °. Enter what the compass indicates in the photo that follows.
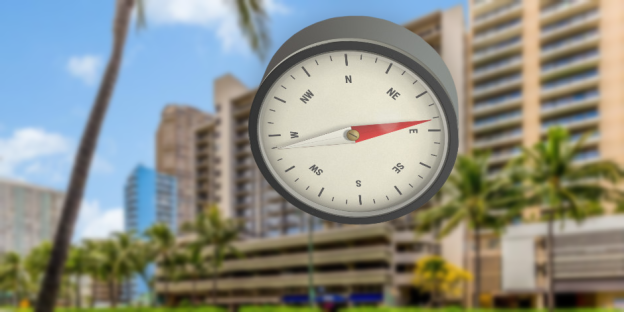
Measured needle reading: 80 °
